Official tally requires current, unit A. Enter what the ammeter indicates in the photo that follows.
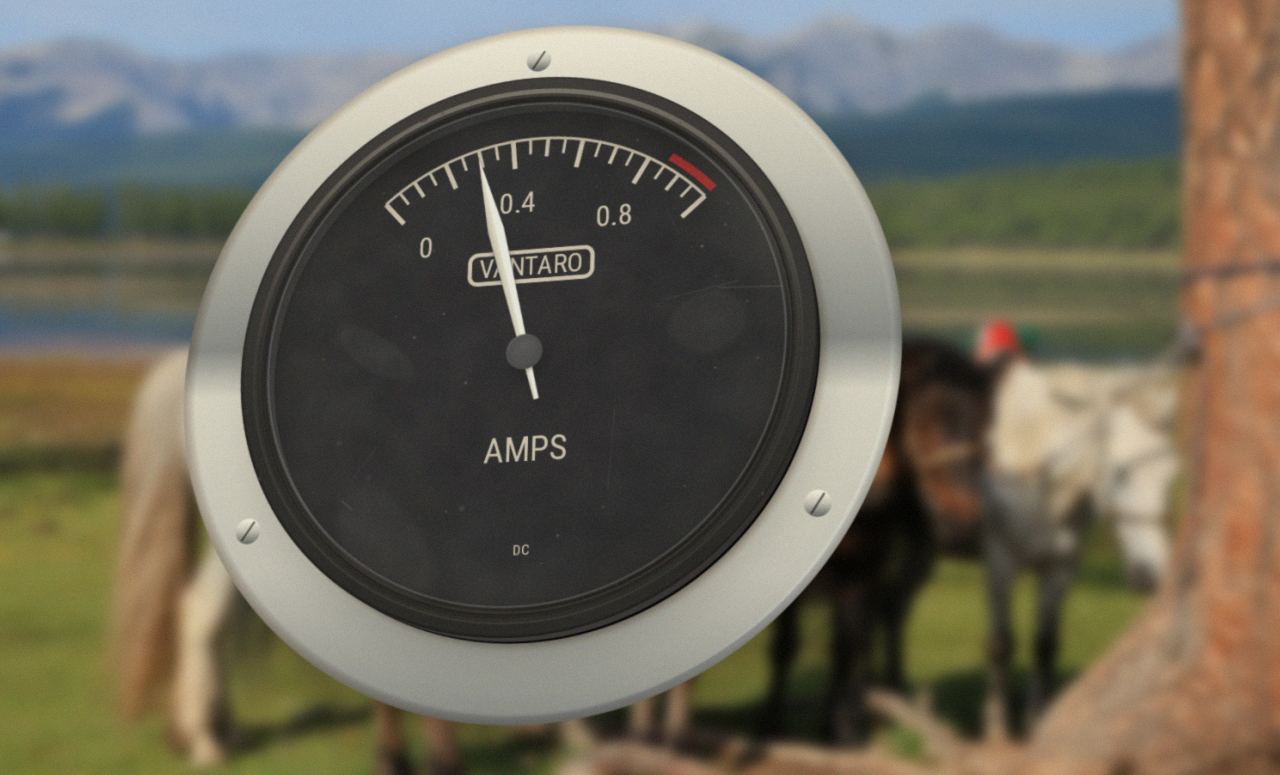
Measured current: 0.3 A
